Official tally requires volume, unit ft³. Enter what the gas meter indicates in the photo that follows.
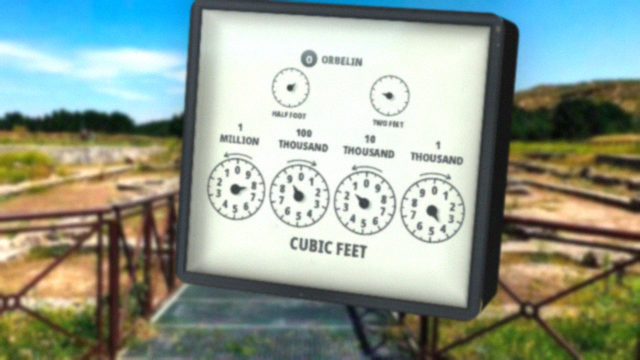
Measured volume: 791400 ft³
